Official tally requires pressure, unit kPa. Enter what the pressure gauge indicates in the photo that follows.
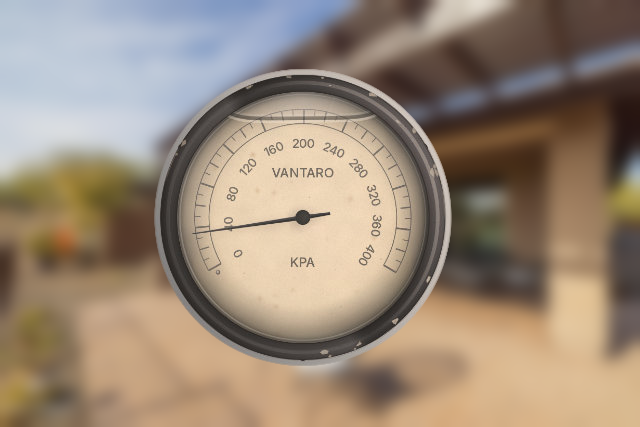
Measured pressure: 35 kPa
